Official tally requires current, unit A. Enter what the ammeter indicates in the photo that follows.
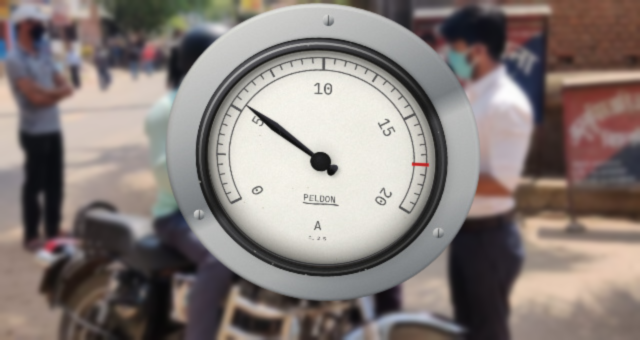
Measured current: 5.5 A
